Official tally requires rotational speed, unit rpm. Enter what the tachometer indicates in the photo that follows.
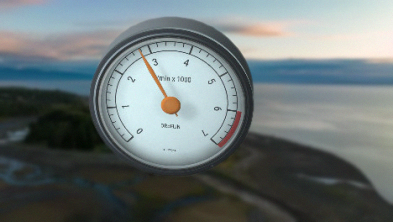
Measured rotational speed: 2800 rpm
